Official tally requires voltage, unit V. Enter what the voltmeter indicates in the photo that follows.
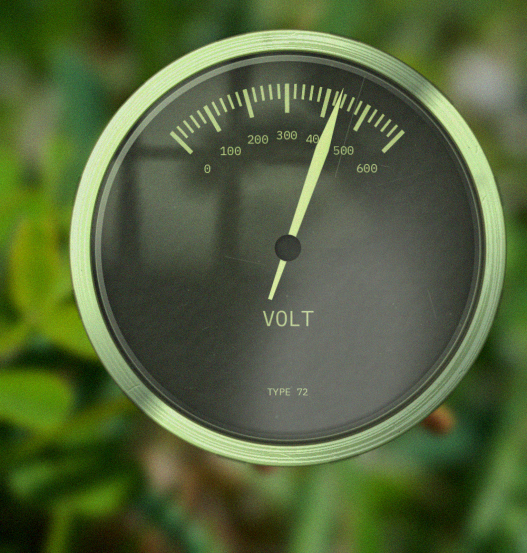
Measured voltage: 430 V
